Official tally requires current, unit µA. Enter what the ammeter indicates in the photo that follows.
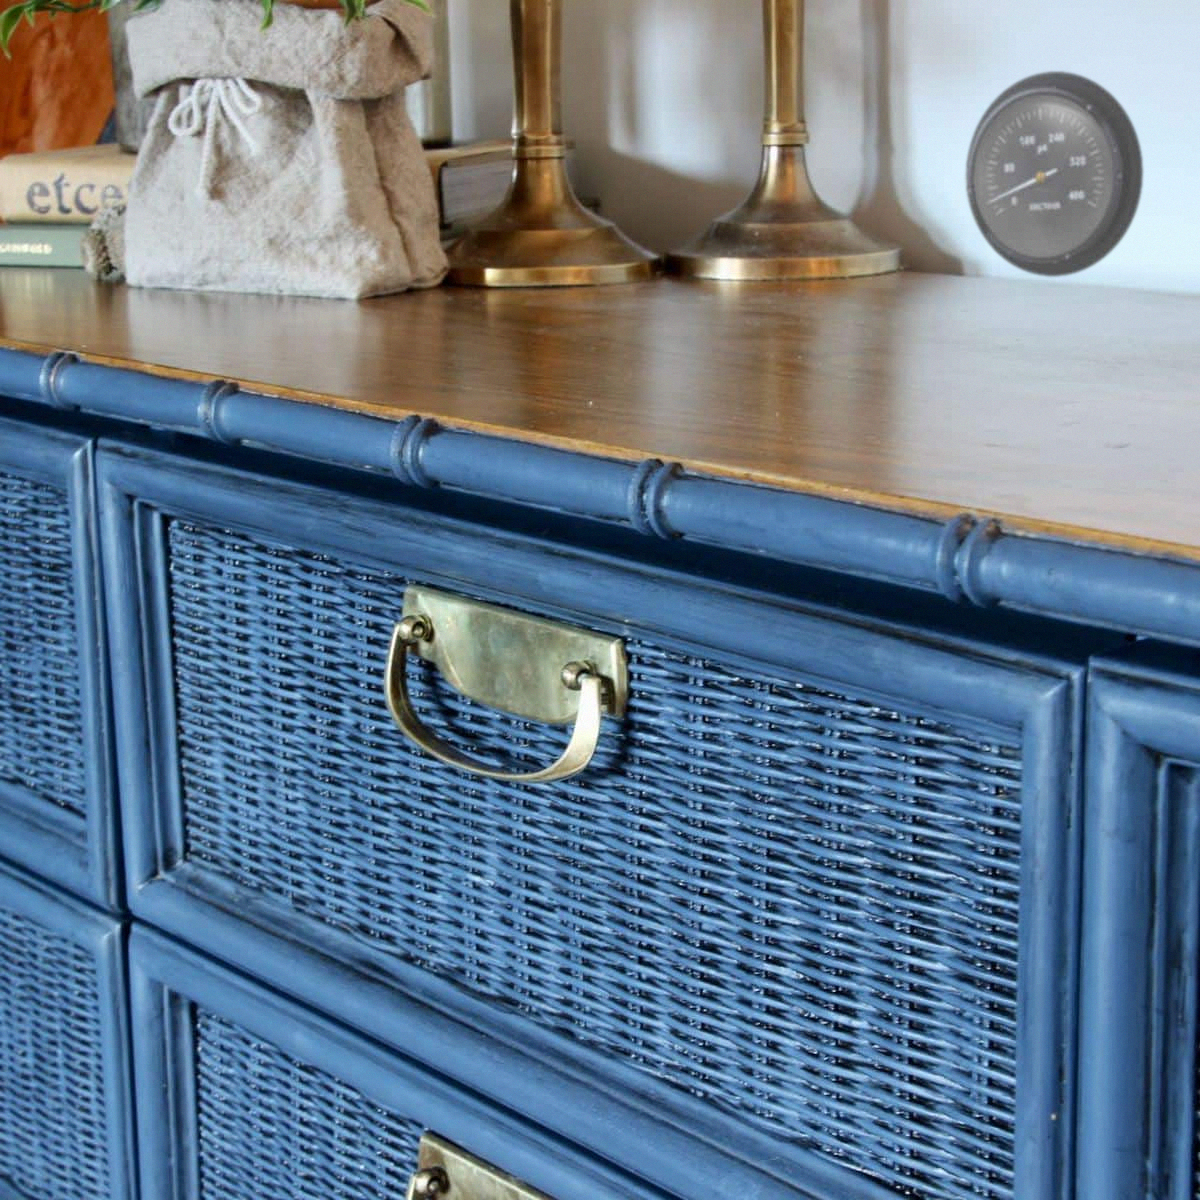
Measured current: 20 µA
